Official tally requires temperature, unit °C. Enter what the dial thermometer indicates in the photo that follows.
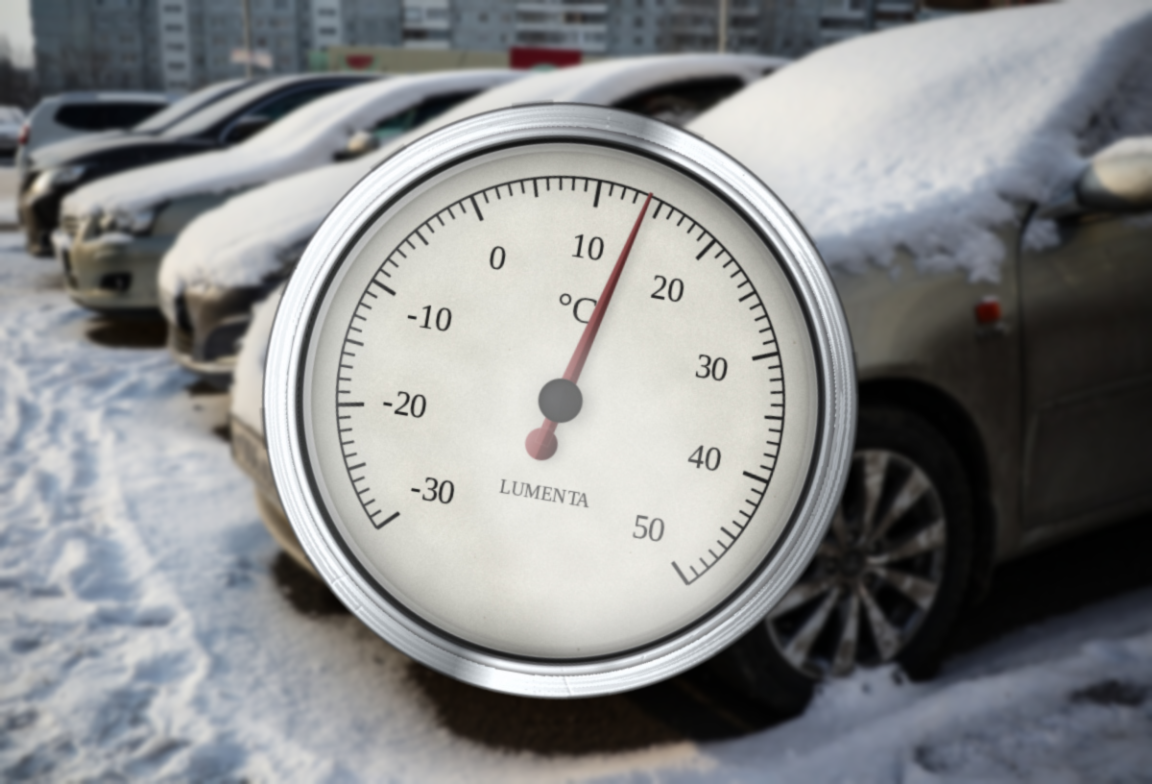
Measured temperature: 14 °C
